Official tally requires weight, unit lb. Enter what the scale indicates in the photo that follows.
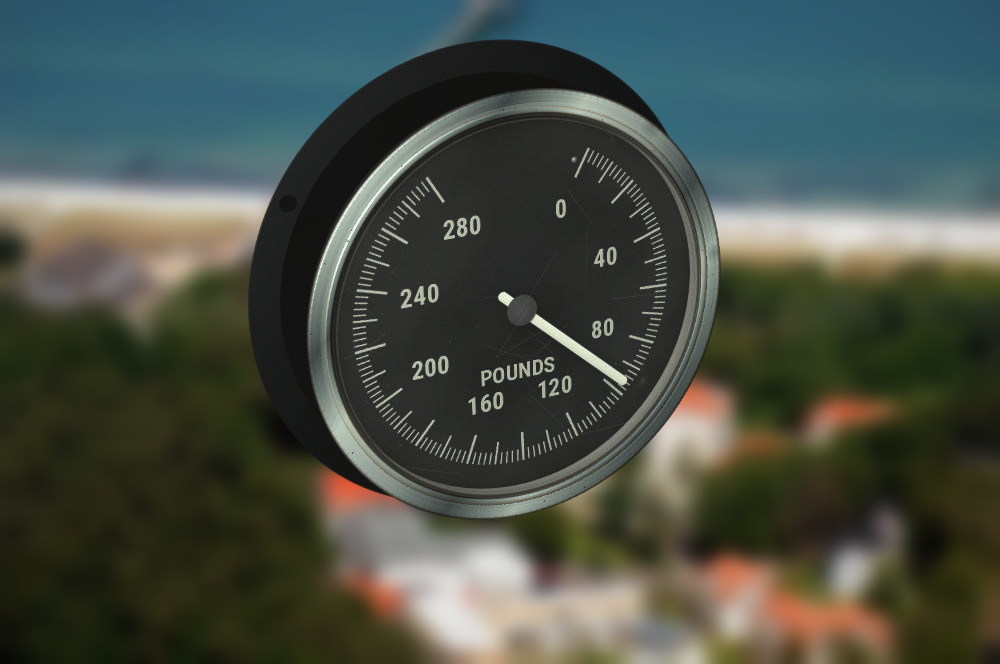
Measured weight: 96 lb
